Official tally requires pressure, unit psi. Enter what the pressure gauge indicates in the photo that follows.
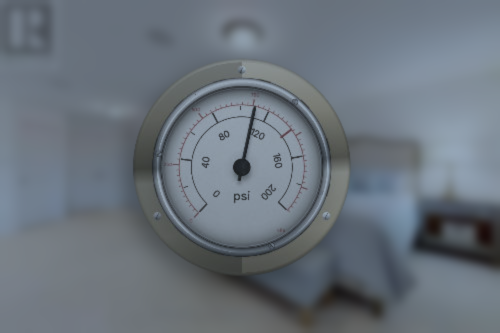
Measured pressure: 110 psi
